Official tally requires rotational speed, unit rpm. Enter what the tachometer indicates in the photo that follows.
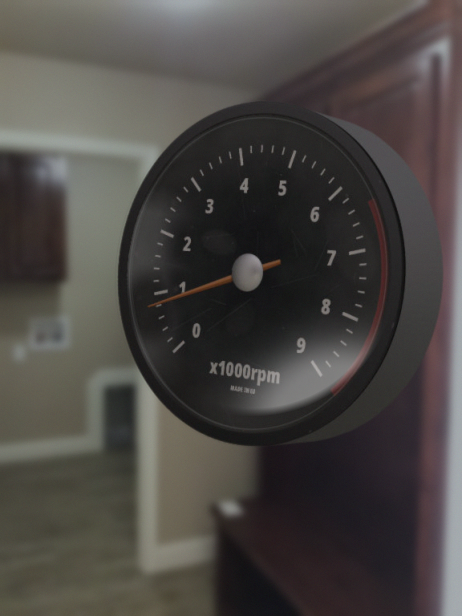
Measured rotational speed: 800 rpm
